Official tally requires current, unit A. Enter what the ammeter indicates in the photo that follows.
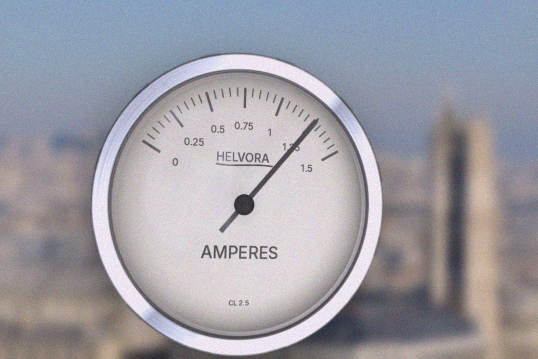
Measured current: 1.25 A
